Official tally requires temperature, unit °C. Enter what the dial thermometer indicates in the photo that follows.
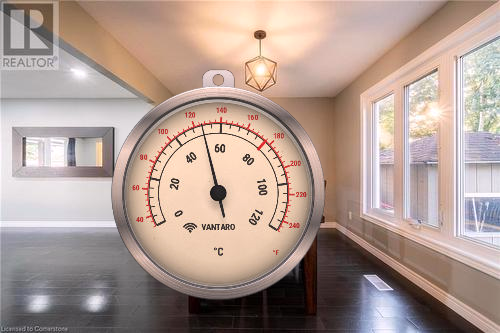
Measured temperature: 52 °C
